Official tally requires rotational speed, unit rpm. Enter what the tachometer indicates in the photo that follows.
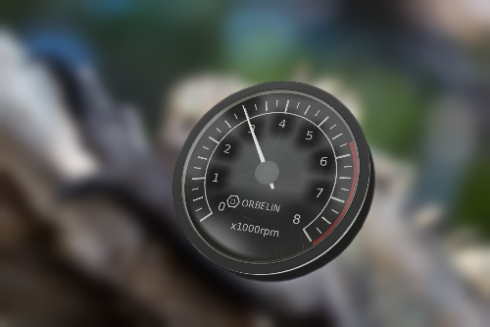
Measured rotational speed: 3000 rpm
